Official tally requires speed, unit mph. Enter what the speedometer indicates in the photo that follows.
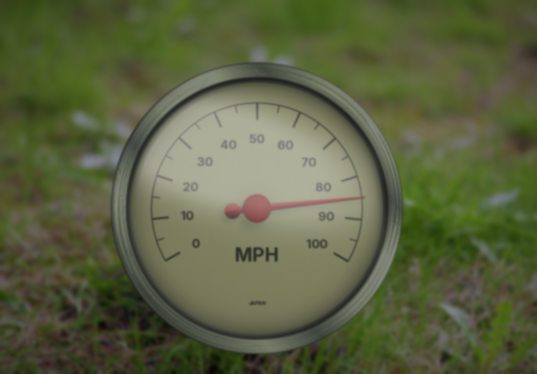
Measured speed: 85 mph
